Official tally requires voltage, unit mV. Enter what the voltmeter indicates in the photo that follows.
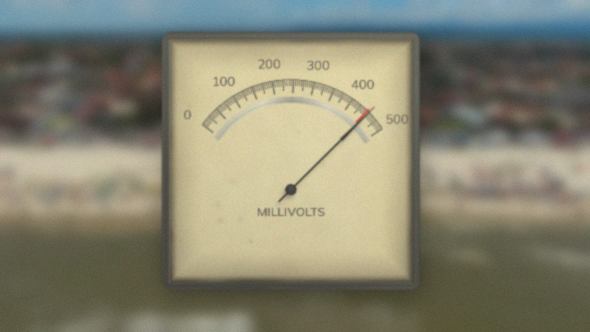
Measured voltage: 450 mV
